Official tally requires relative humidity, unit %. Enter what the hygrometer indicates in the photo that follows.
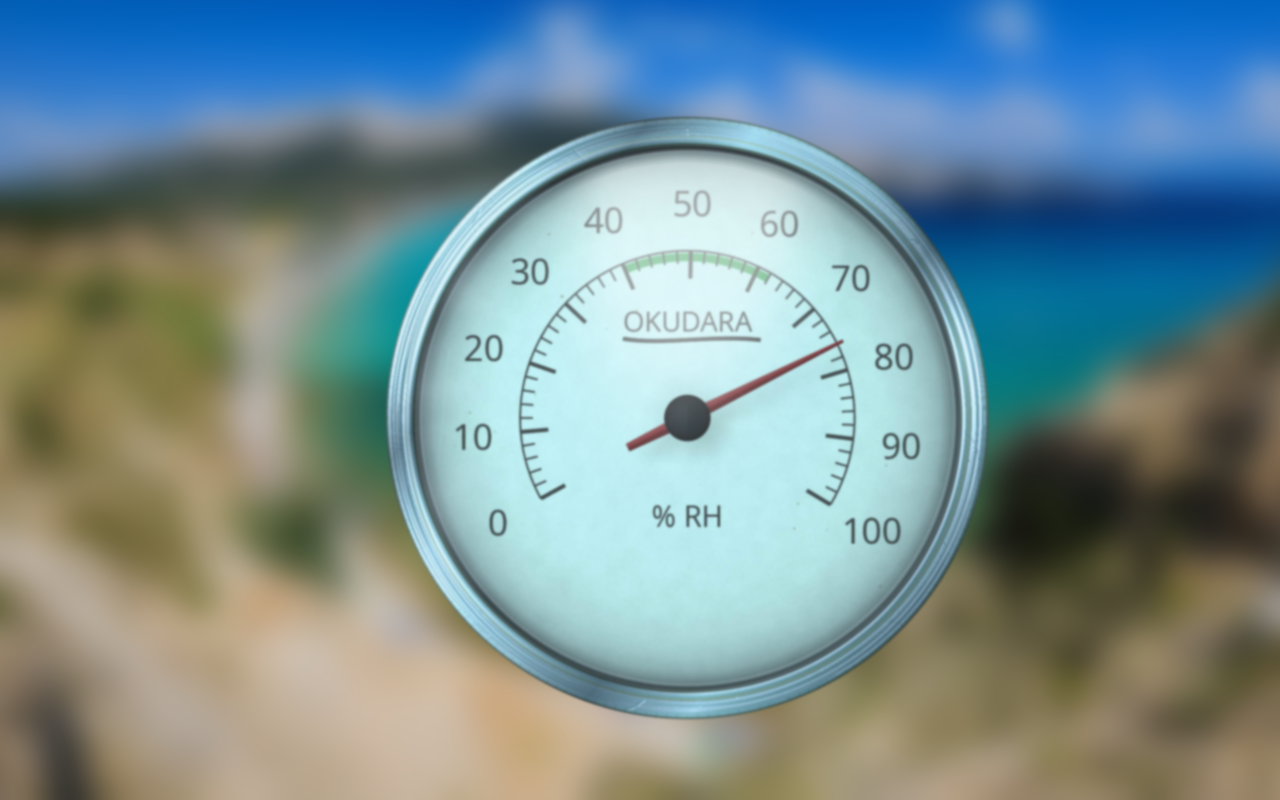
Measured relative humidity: 76 %
